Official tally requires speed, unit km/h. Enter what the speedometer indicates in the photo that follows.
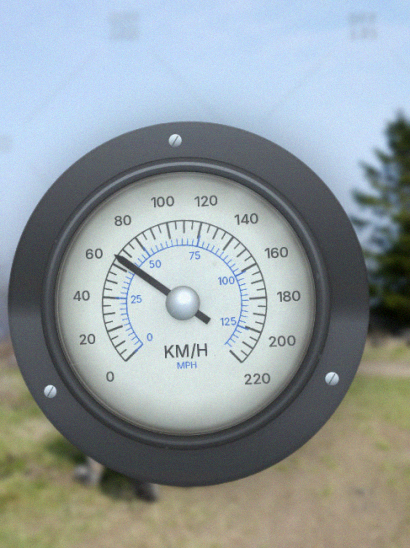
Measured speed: 65 km/h
